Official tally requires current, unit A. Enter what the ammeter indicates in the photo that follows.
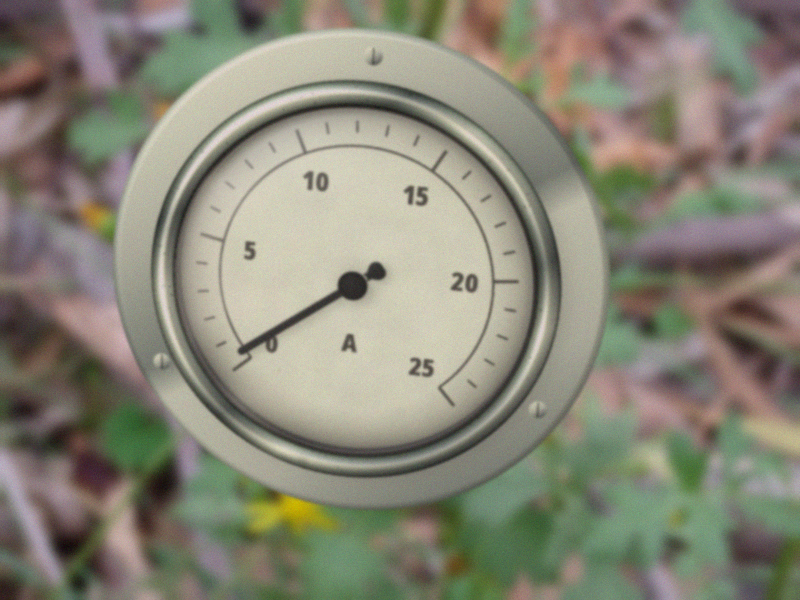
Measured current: 0.5 A
